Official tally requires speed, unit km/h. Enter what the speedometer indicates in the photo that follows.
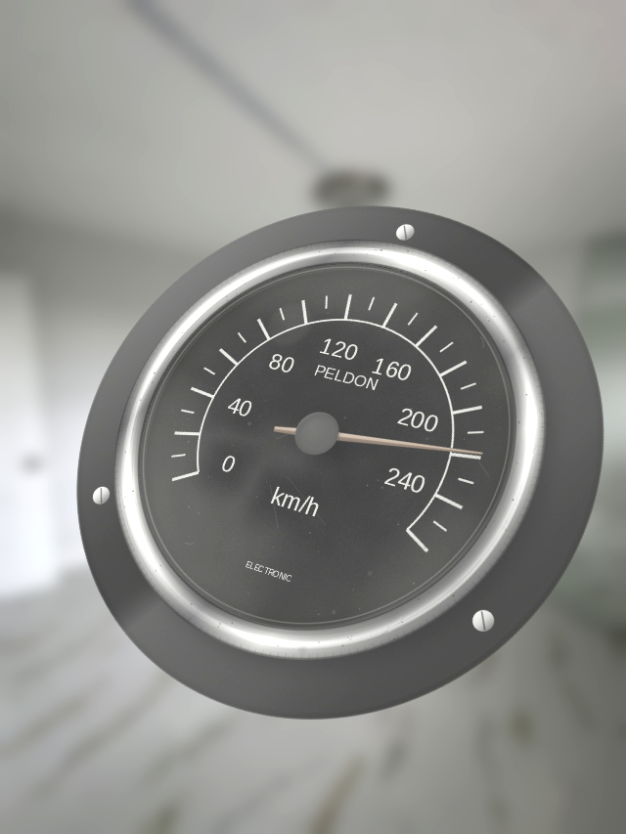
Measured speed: 220 km/h
